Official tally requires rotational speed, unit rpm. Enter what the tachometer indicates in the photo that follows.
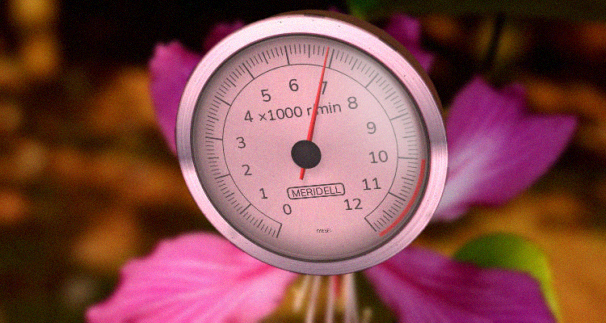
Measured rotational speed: 6900 rpm
